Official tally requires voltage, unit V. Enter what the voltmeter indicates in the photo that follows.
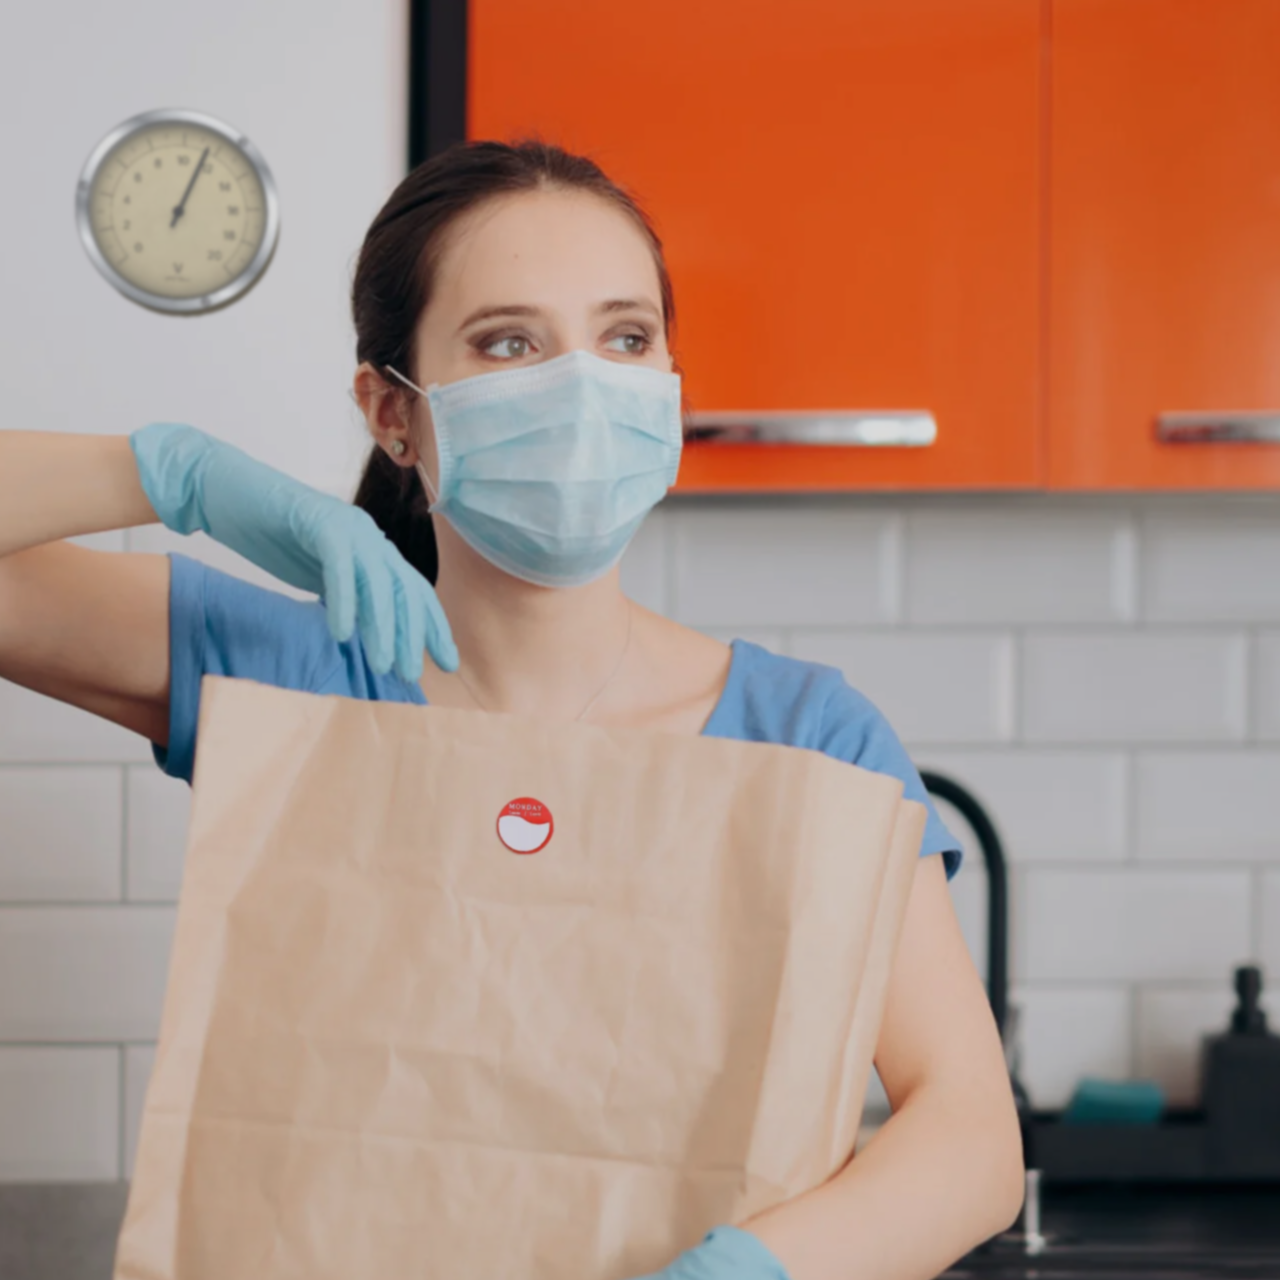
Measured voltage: 11.5 V
